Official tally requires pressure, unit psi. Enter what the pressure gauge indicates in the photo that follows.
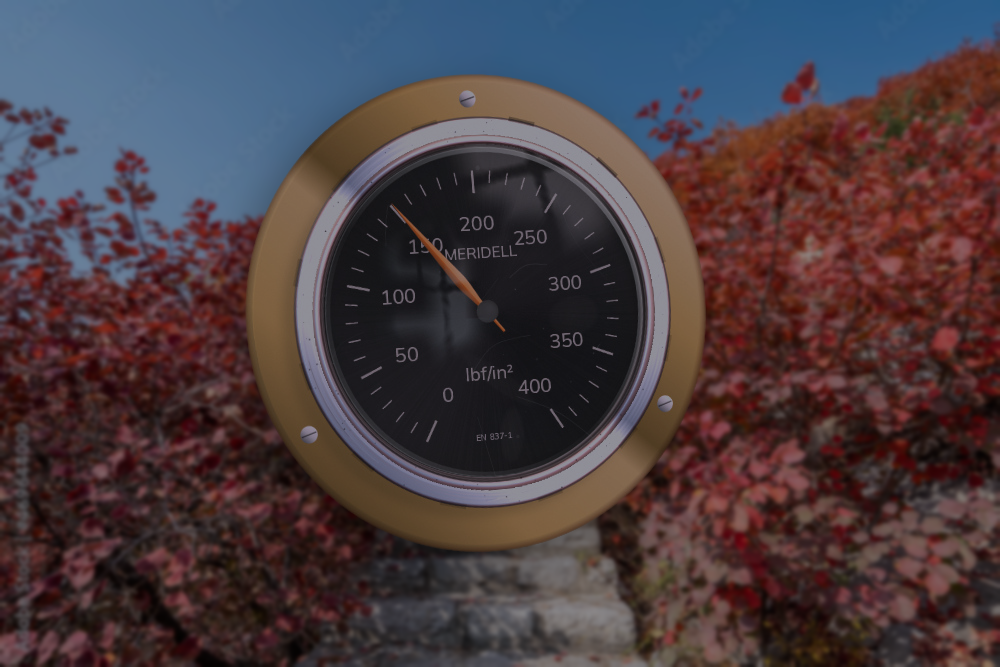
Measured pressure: 150 psi
